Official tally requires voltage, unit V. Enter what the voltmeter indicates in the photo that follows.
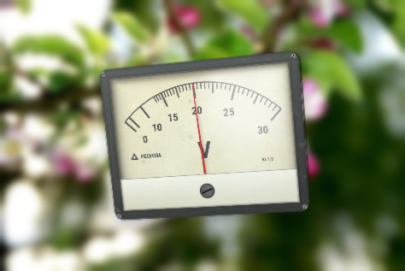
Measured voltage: 20 V
